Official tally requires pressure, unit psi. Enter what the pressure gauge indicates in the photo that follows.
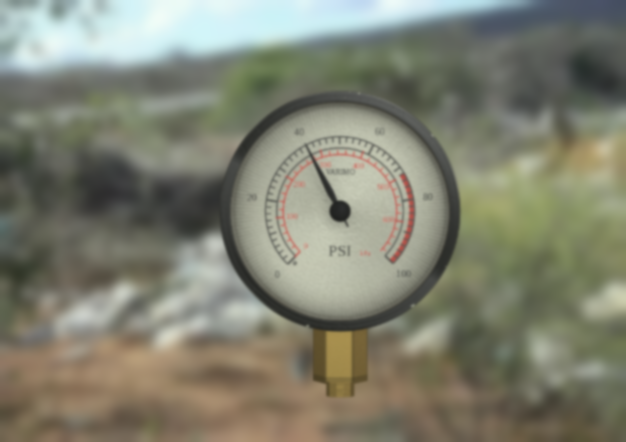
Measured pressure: 40 psi
